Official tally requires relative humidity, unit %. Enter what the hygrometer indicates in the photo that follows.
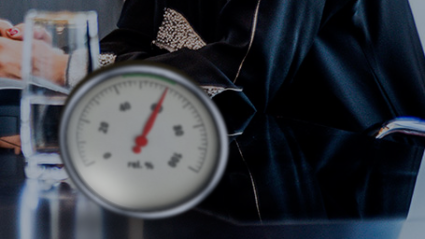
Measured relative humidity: 60 %
